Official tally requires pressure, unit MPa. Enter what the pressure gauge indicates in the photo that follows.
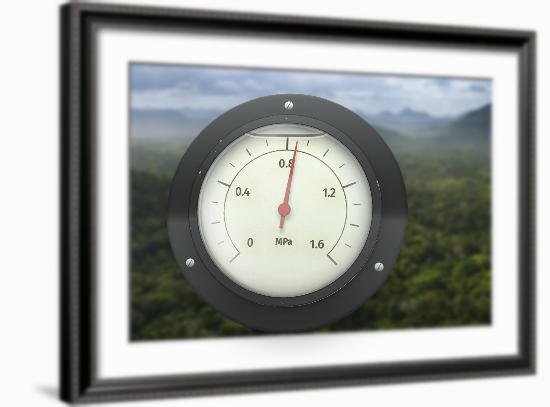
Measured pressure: 0.85 MPa
